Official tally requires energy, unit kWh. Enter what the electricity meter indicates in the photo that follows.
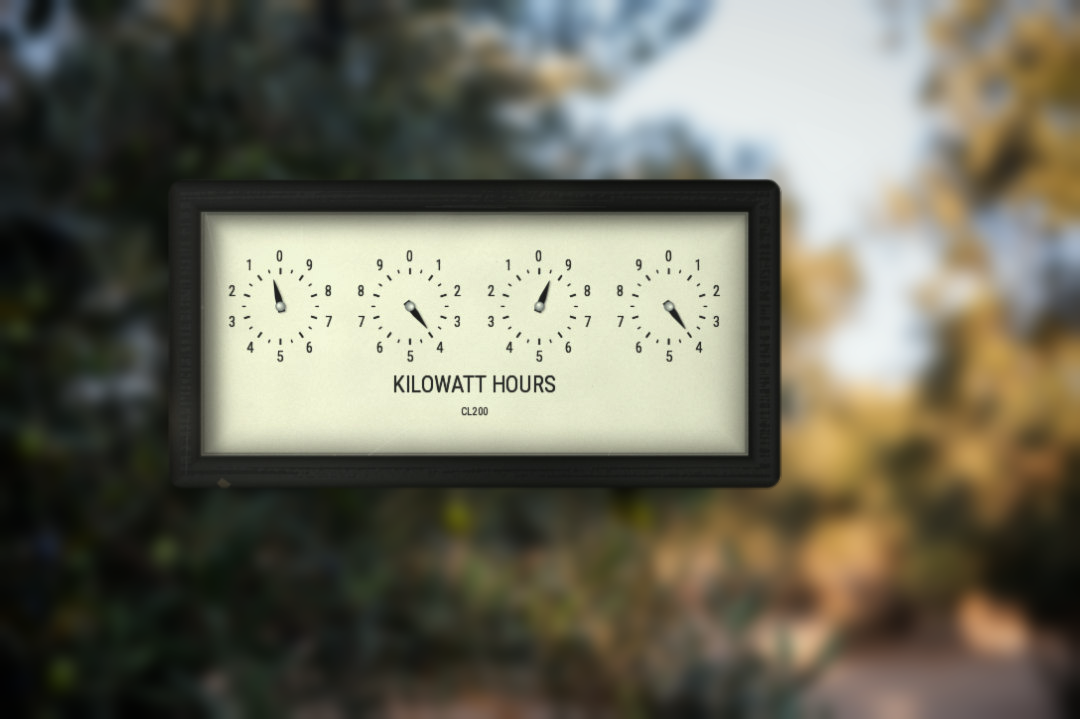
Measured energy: 394 kWh
